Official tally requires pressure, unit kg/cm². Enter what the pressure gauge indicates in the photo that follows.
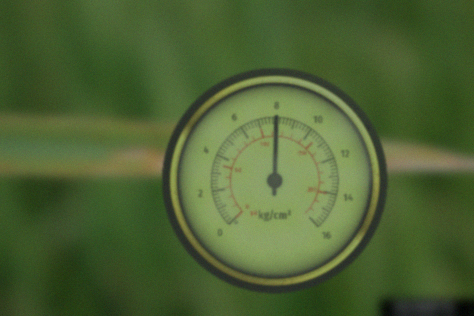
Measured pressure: 8 kg/cm²
